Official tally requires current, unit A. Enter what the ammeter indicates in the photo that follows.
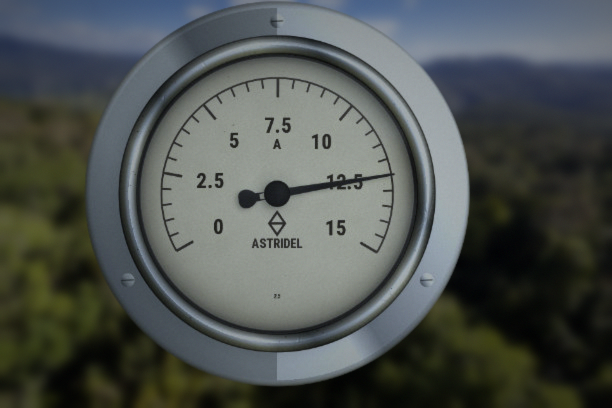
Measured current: 12.5 A
